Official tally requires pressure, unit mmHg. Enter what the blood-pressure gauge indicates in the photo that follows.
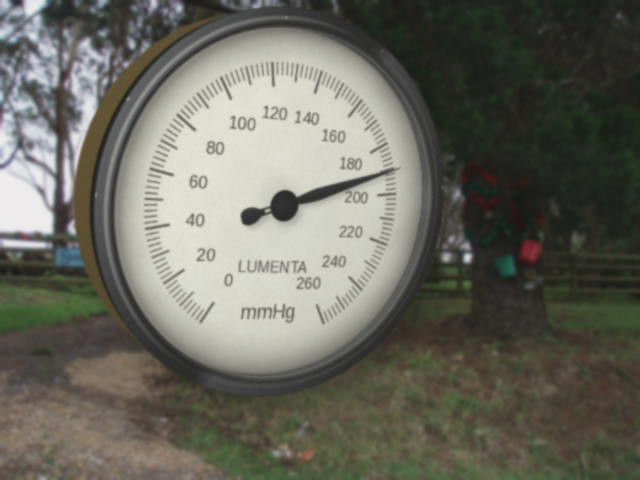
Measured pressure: 190 mmHg
